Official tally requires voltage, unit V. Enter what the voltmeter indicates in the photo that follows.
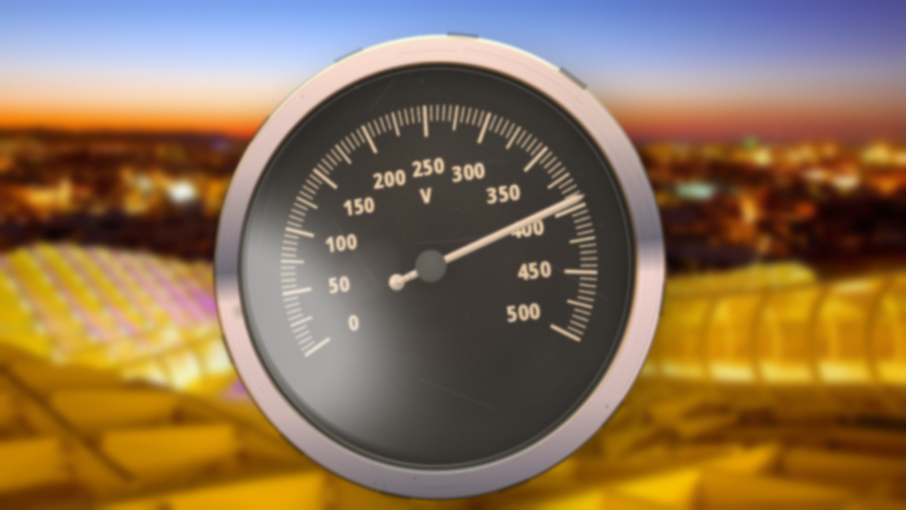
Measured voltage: 395 V
